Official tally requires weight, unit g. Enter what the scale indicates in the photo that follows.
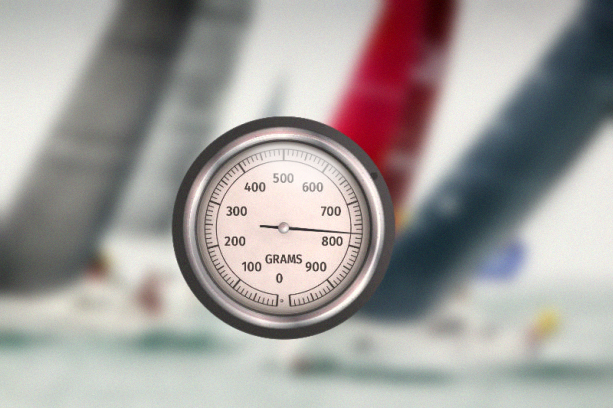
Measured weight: 770 g
